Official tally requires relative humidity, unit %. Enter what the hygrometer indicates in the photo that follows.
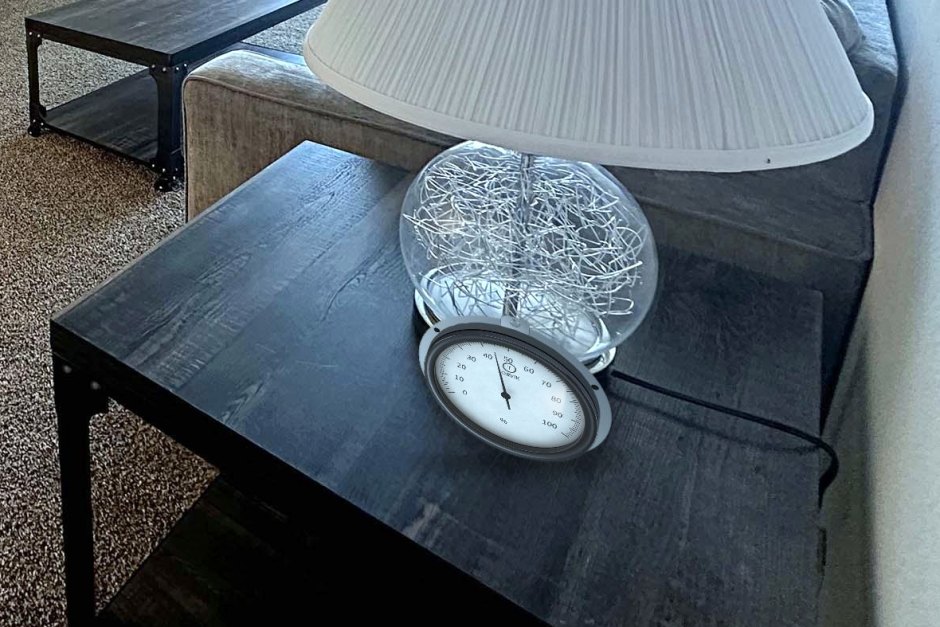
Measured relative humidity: 45 %
